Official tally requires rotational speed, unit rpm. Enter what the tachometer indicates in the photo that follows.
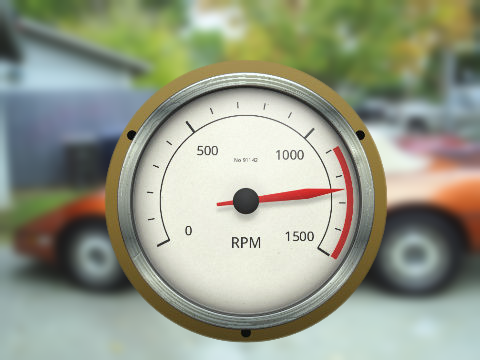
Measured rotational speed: 1250 rpm
